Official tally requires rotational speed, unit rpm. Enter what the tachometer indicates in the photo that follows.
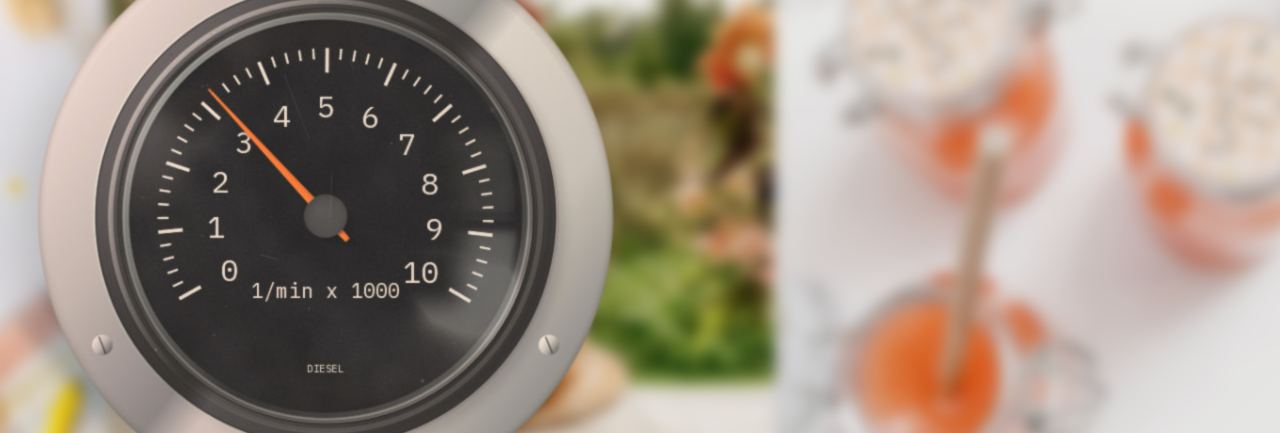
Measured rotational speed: 3200 rpm
